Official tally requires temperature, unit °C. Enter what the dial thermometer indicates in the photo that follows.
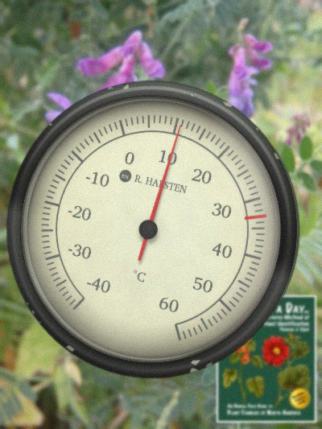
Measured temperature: 11 °C
